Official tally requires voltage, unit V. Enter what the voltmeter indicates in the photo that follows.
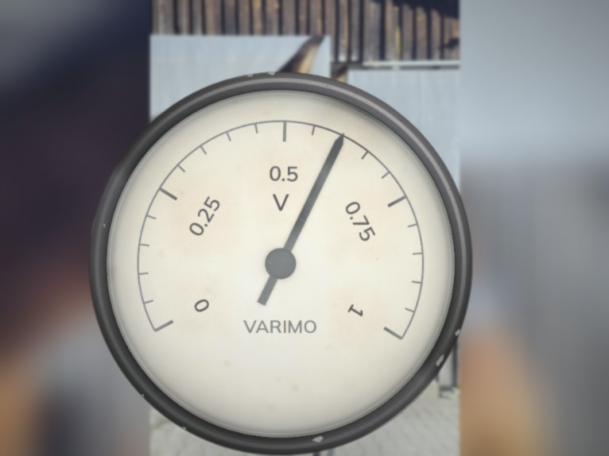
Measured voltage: 0.6 V
